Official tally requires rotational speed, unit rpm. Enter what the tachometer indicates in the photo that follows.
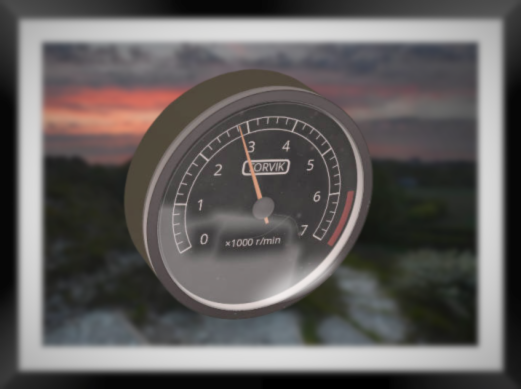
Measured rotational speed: 2800 rpm
